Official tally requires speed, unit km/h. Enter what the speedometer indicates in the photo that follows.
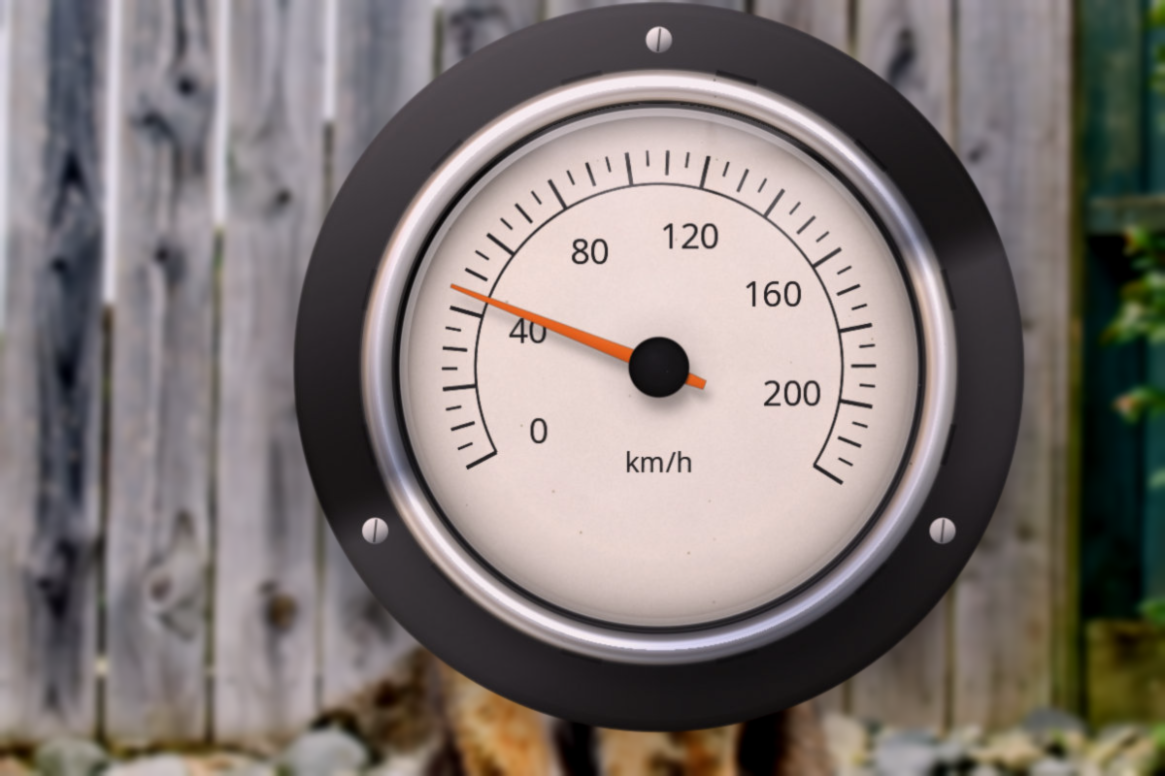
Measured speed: 45 km/h
